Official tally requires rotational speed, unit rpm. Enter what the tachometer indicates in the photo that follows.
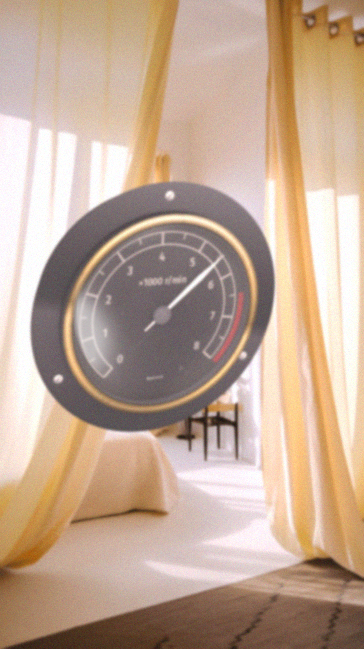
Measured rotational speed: 5500 rpm
